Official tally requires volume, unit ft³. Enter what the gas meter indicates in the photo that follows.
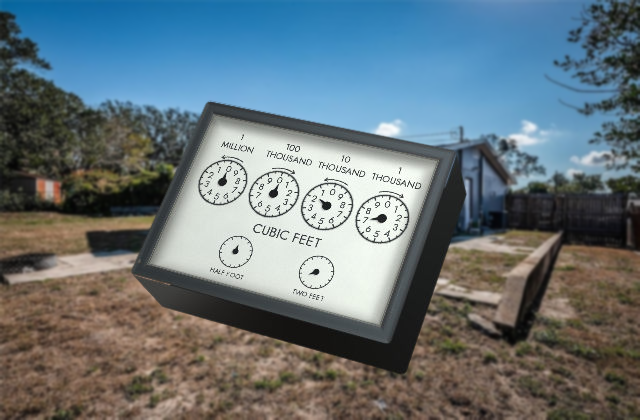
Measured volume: 1700 ft³
